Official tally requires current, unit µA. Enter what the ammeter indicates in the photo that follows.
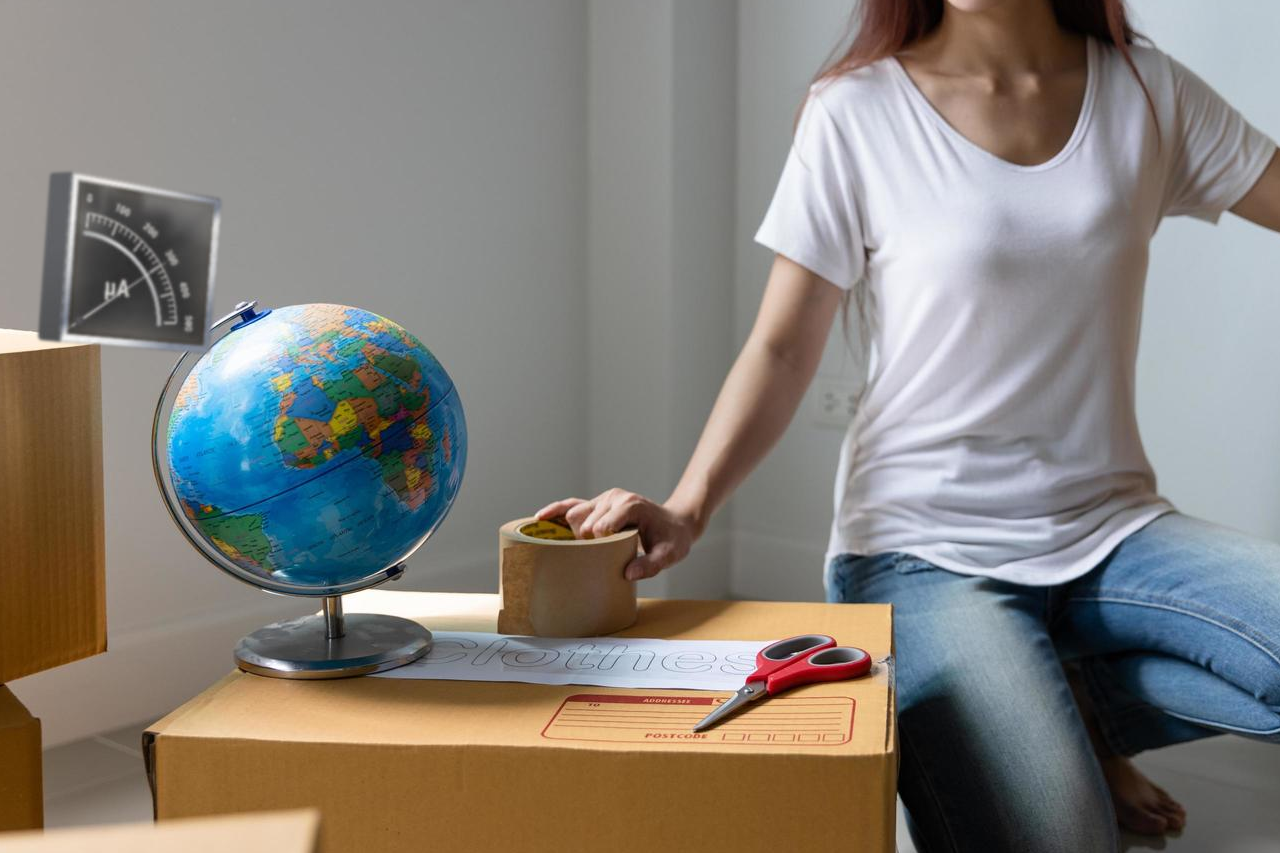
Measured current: 300 µA
